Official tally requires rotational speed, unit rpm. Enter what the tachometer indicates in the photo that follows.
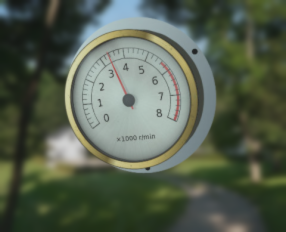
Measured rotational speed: 3400 rpm
